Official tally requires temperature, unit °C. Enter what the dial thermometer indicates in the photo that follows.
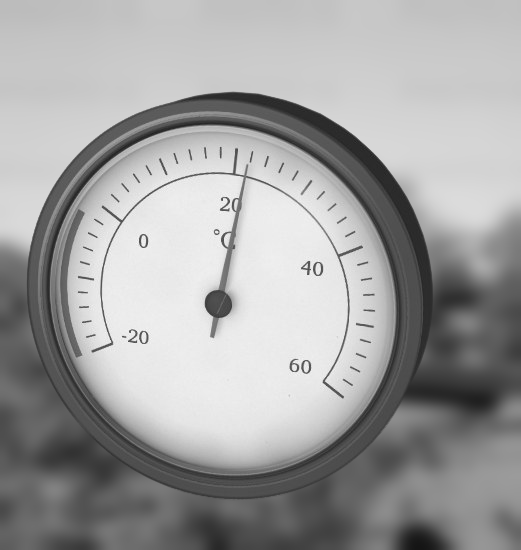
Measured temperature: 22 °C
